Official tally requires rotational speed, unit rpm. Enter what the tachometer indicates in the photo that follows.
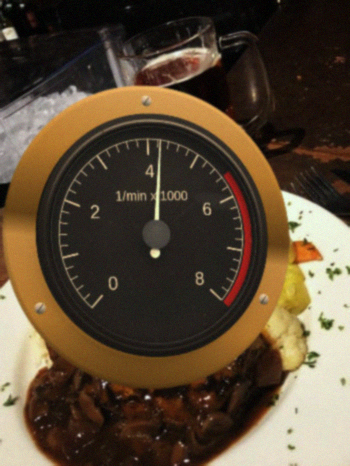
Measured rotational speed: 4200 rpm
